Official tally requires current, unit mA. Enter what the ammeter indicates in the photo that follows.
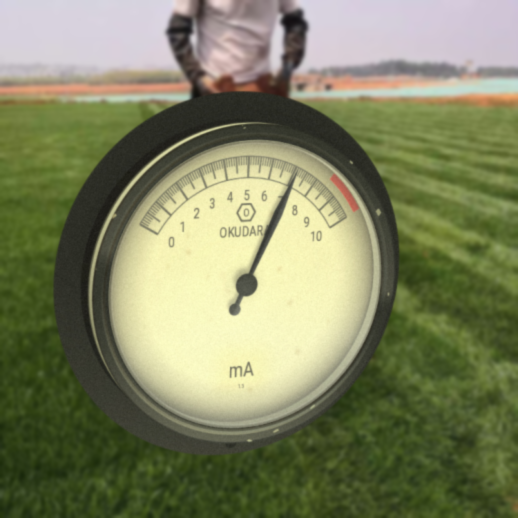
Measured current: 7 mA
